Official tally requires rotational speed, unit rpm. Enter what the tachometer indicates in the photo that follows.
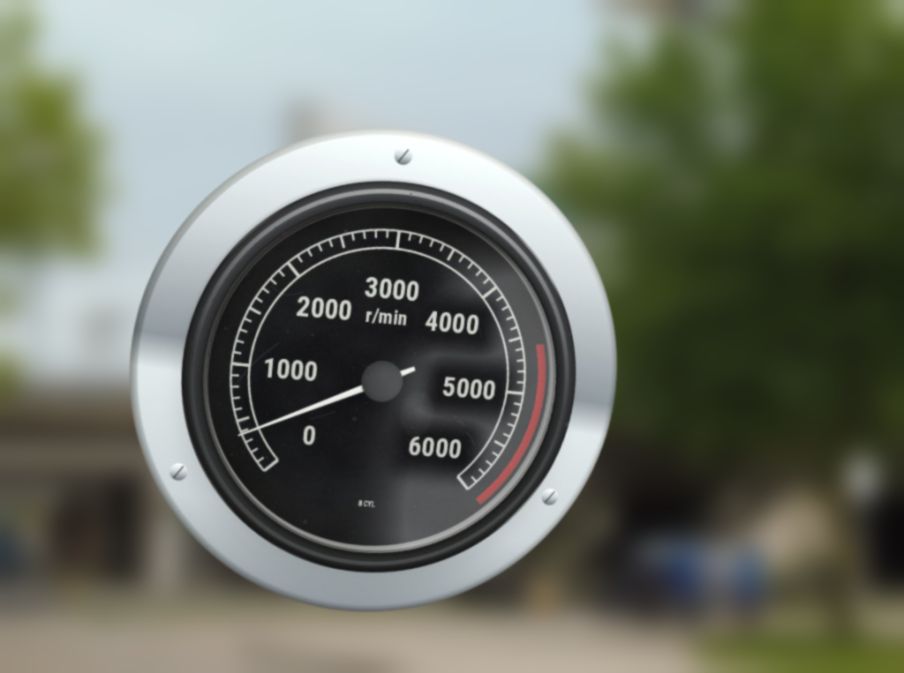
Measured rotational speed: 400 rpm
